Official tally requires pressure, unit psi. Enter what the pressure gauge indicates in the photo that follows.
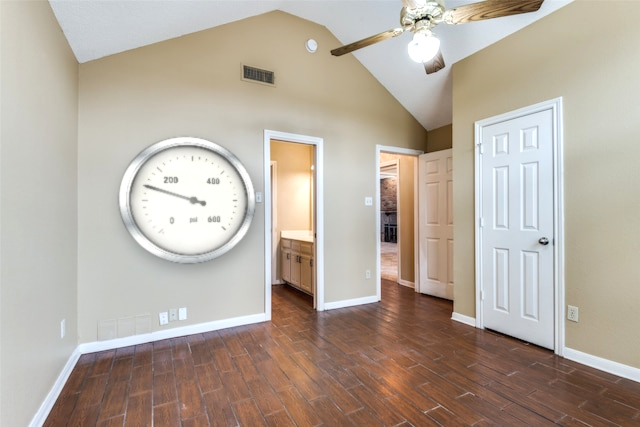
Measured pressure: 140 psi
